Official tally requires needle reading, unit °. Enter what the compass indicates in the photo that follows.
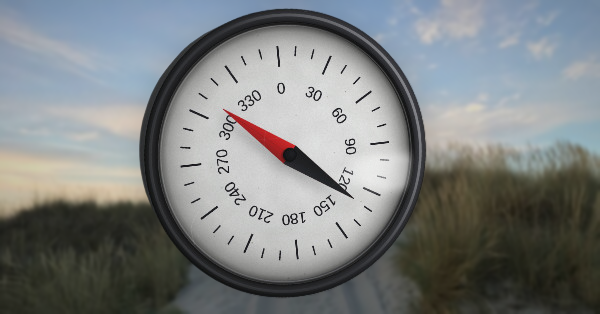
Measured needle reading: 310 °
